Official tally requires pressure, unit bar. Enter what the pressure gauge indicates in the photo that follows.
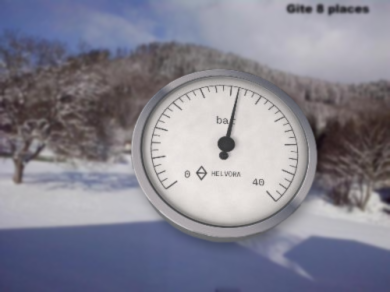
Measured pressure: 21 bar
